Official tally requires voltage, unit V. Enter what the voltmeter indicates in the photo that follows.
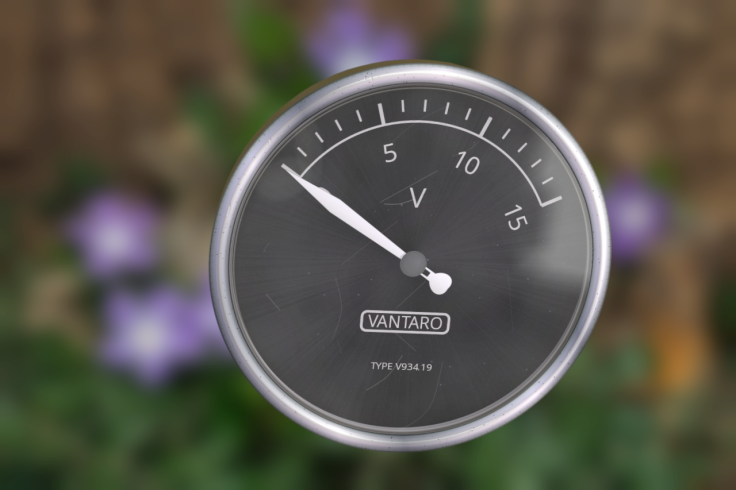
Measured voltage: 0 V
